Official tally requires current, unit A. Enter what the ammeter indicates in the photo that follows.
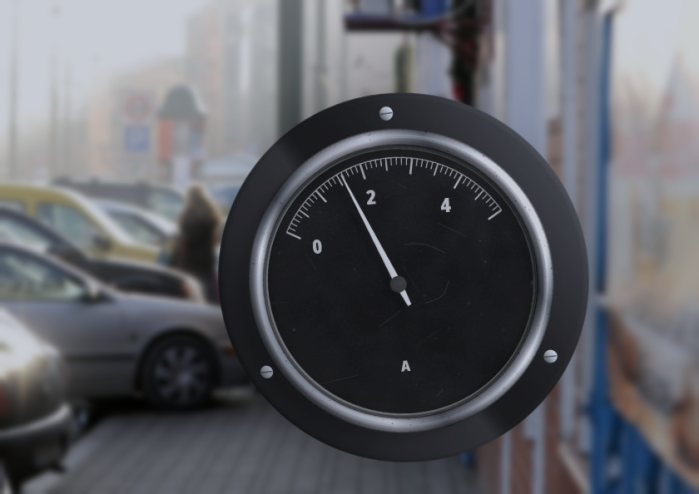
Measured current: 1.6 A
